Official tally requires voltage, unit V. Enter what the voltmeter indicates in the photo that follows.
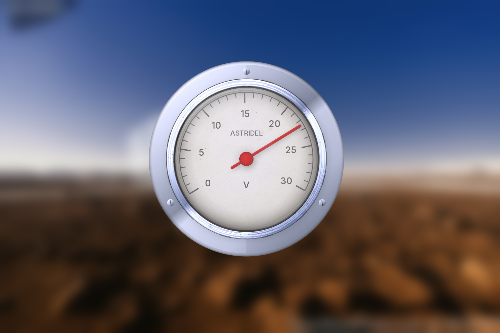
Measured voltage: 22.5 V
